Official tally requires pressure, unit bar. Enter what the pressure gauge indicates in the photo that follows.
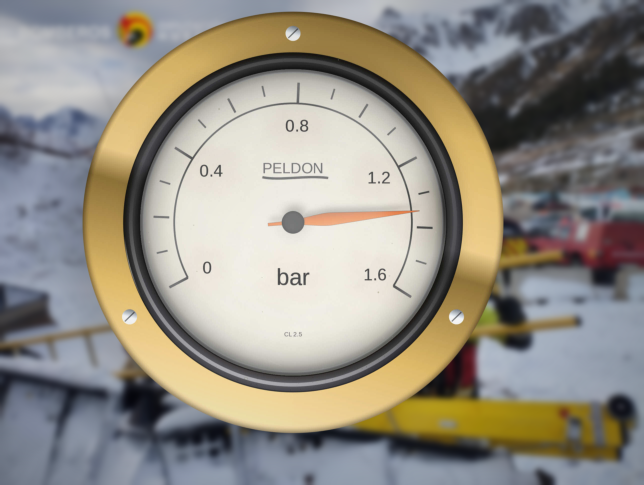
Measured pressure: 1.35 bar
